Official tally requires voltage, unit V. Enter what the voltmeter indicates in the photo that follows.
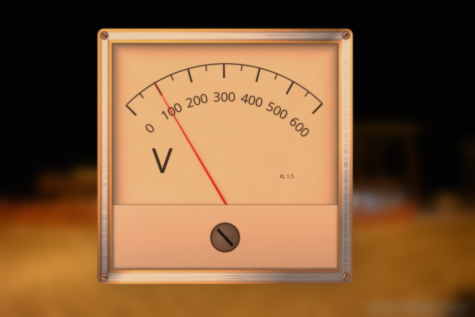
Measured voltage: 100 V
